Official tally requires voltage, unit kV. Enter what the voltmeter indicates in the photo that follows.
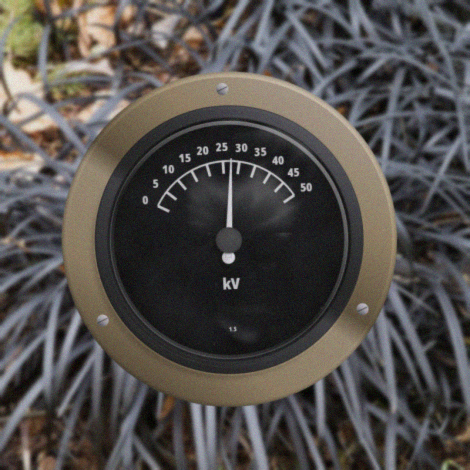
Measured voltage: 27.5 kV
